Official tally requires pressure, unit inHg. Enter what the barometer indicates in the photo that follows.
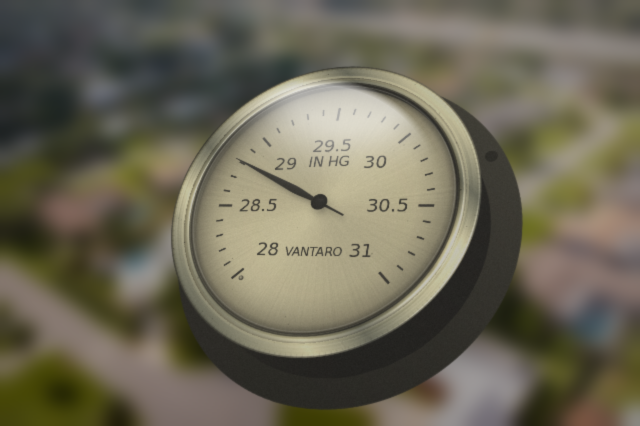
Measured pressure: 28.8 inHg
